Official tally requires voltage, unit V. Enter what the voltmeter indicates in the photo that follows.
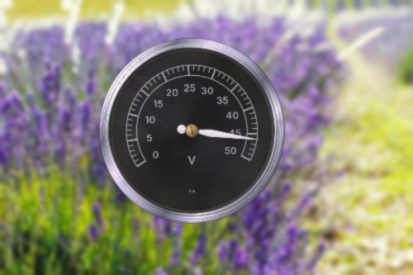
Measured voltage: 46 V
